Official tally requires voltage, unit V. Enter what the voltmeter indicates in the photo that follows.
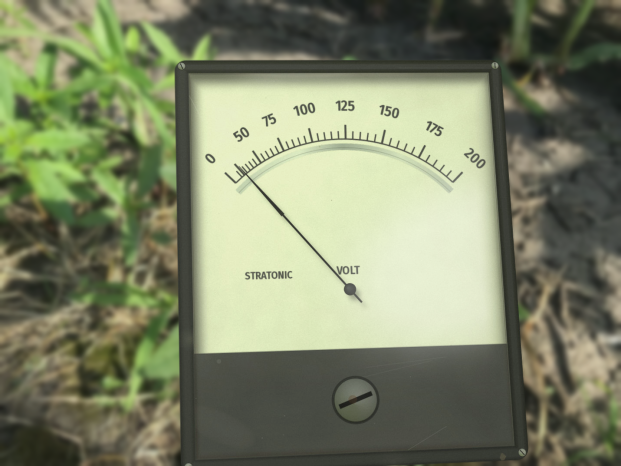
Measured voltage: 25 V
